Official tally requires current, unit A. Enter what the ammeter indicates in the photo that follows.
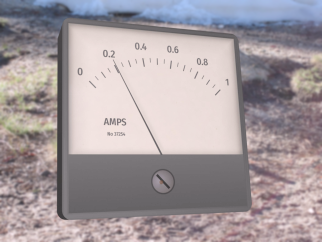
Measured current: 0.2 A
